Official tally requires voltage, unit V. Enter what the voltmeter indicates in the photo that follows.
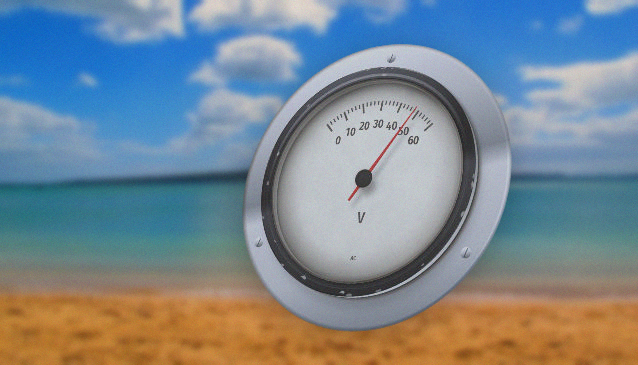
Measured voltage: 50 V
